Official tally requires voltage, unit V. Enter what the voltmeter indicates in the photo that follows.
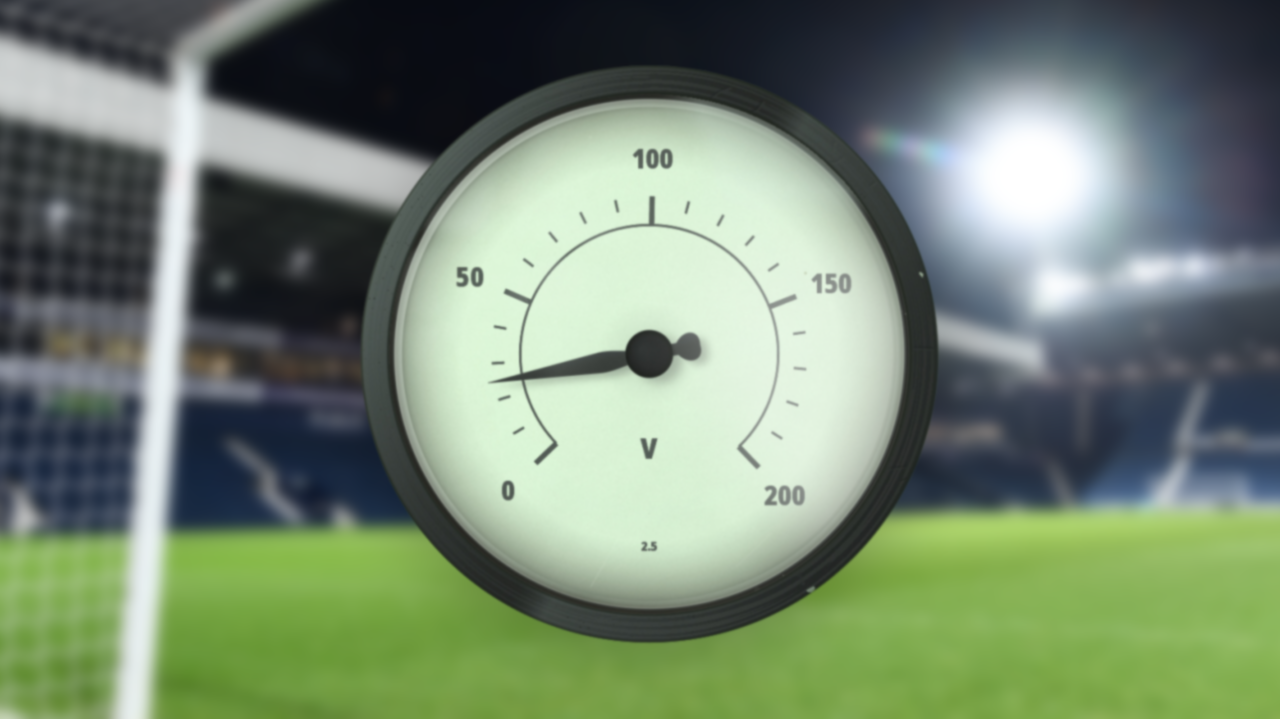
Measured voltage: 25 V
